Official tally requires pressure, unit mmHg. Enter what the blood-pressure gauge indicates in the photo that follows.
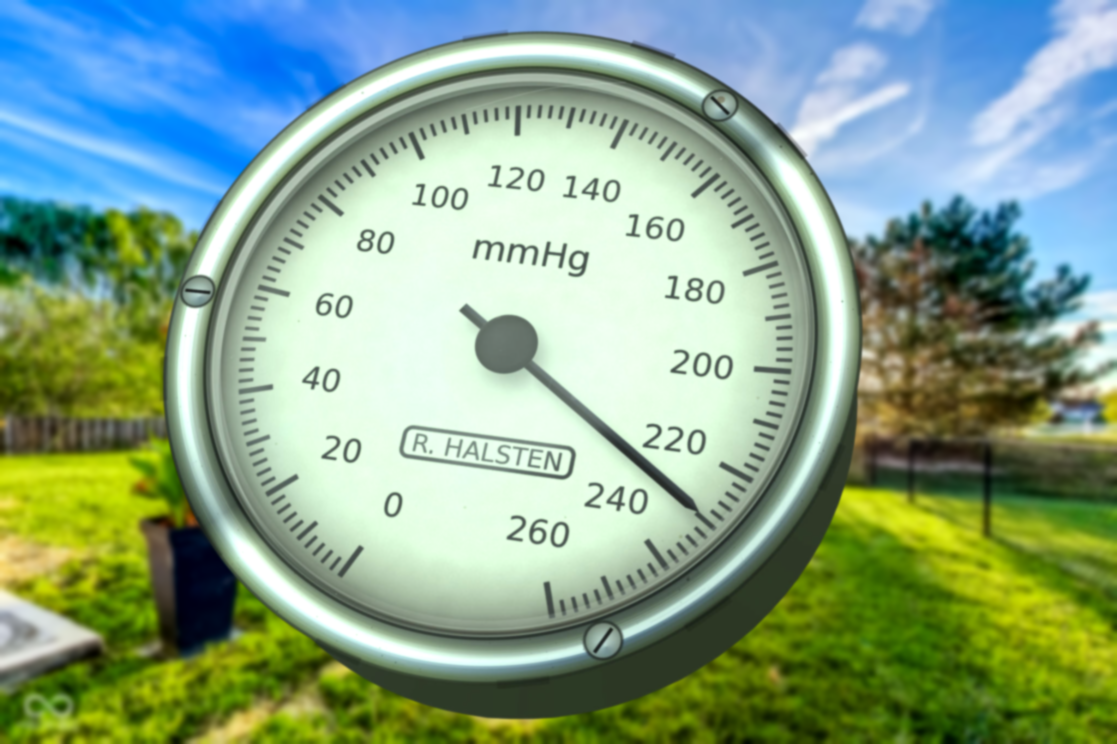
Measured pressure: 230 mmHg
